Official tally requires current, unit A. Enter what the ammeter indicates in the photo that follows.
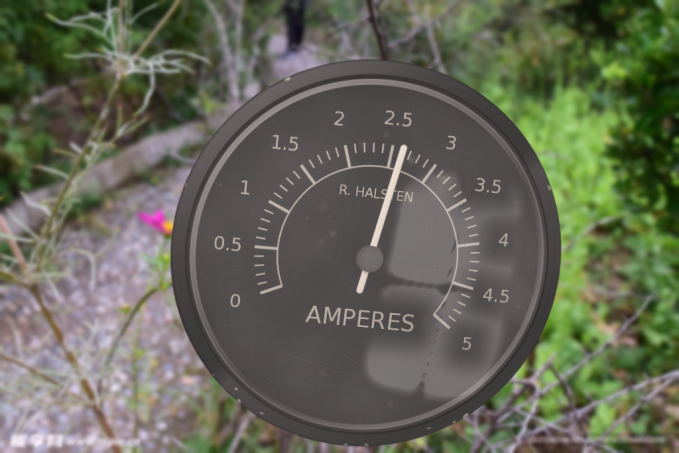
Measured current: 2.6 A
